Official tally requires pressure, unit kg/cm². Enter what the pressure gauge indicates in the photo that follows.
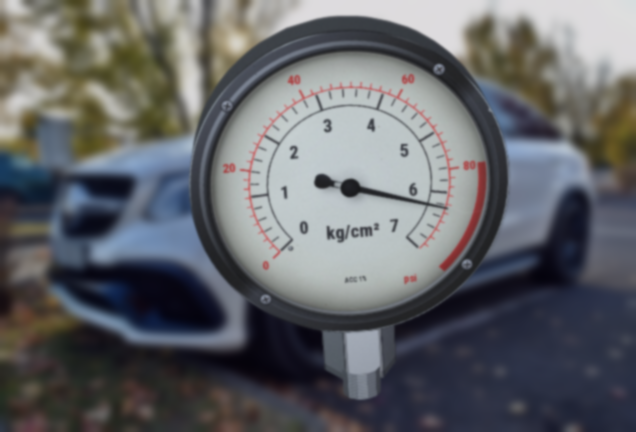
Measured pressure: 6.2 kg/cm²
